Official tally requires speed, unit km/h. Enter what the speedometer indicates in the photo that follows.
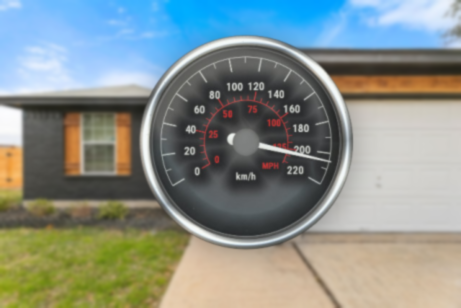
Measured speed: 205 km/h
